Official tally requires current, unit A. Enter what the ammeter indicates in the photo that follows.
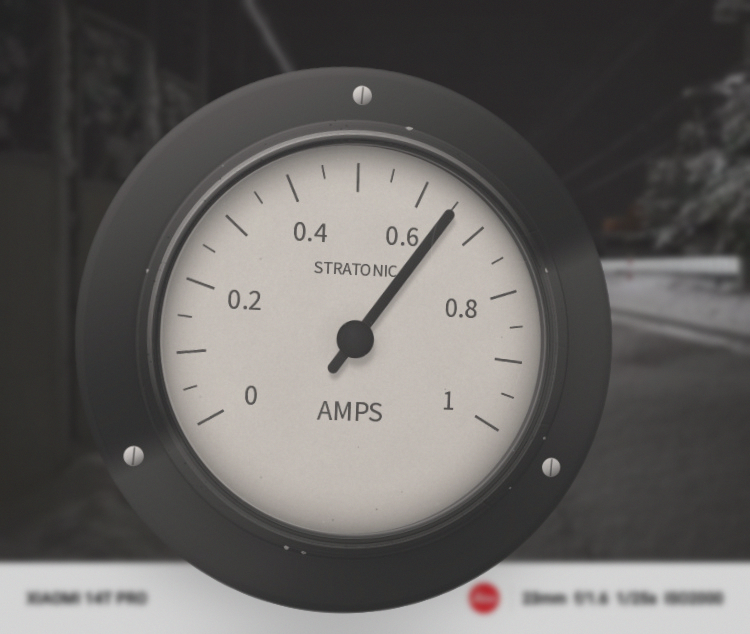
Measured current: 0.65 A
